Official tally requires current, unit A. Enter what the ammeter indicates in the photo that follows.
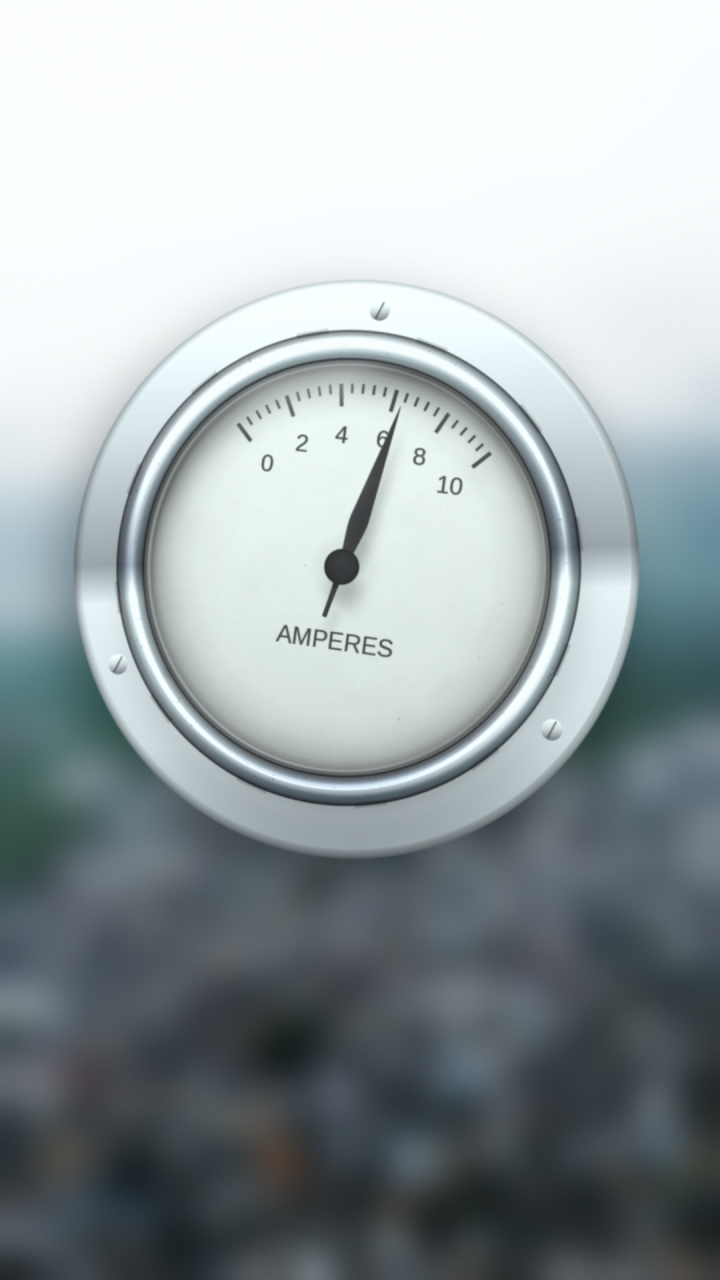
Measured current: 6.4 A
